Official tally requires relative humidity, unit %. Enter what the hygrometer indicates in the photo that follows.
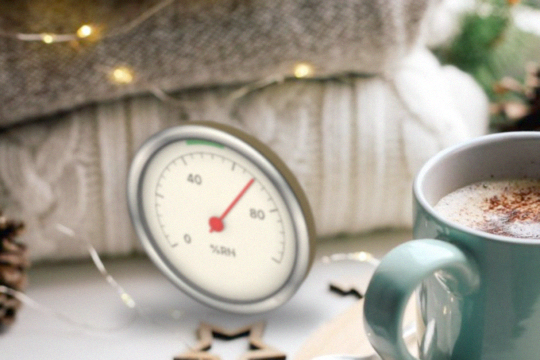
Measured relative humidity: 68 %
